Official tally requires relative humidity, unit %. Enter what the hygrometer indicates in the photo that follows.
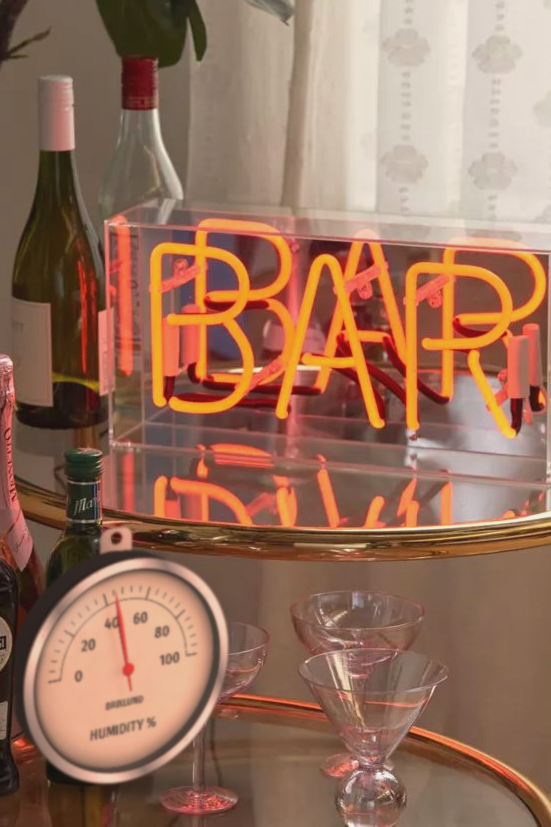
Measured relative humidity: 44 %
